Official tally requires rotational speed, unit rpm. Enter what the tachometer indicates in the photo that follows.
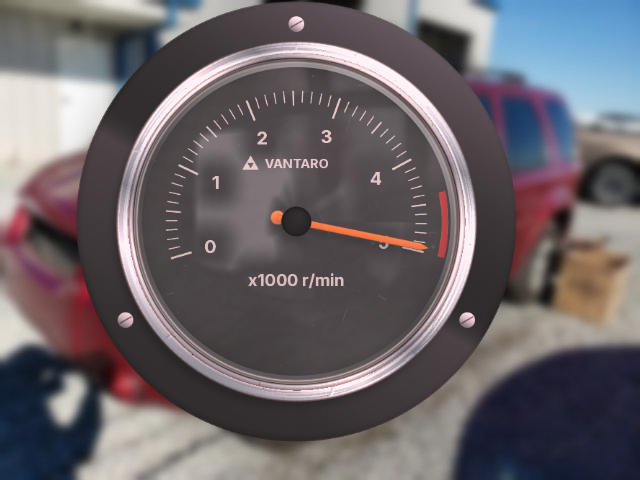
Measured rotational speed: 4950 rpm
